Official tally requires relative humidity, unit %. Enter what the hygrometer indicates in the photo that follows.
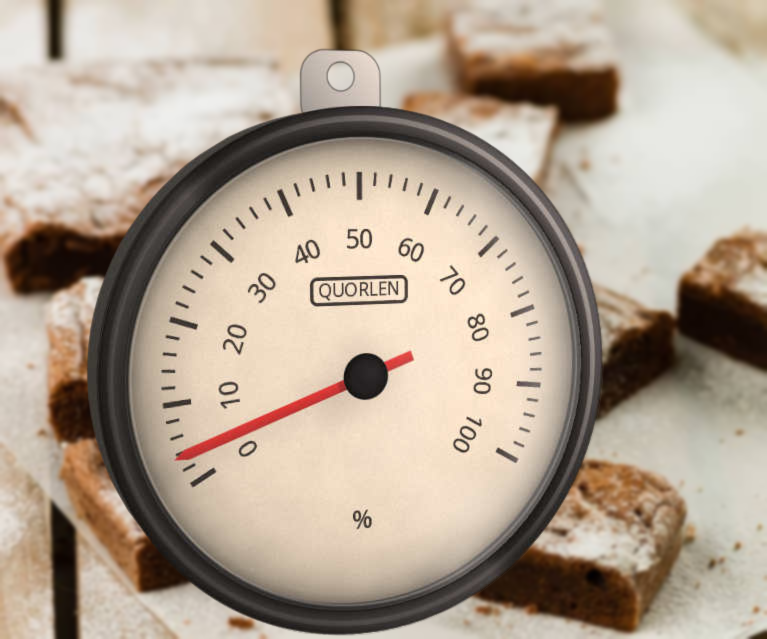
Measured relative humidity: 4 %
